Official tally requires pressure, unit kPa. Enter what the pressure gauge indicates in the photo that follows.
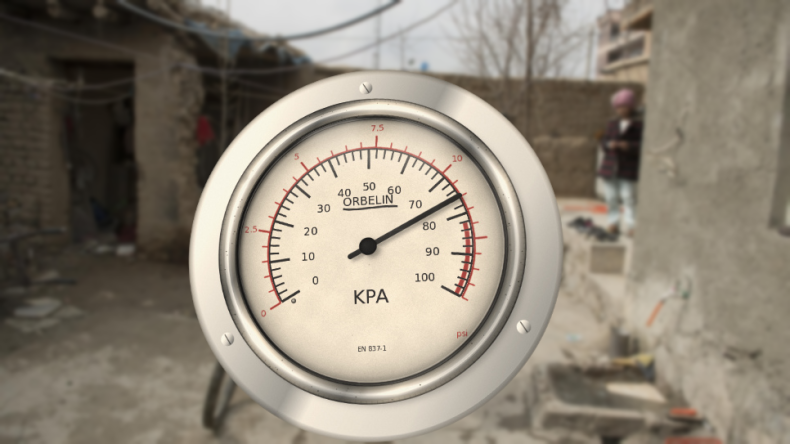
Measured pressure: 76 kPa
